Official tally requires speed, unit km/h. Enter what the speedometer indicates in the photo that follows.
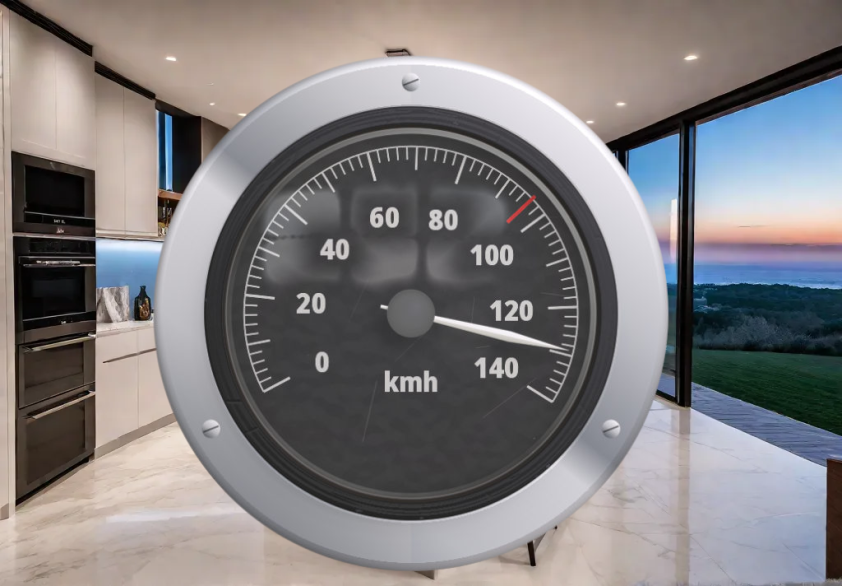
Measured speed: 129 km/h
